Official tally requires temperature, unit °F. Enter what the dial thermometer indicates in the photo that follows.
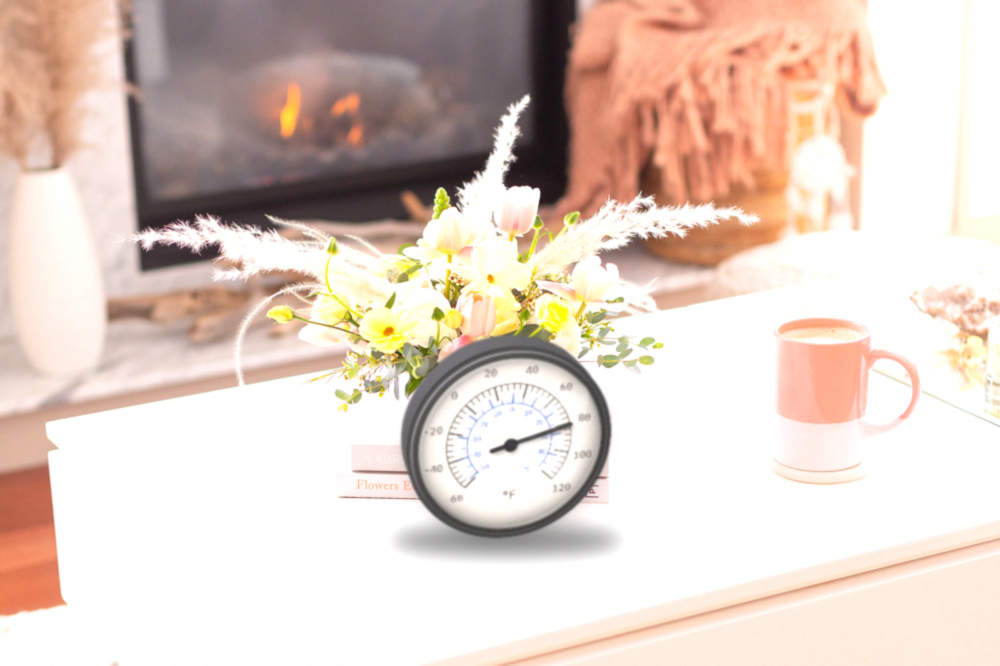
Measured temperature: 80 °F
